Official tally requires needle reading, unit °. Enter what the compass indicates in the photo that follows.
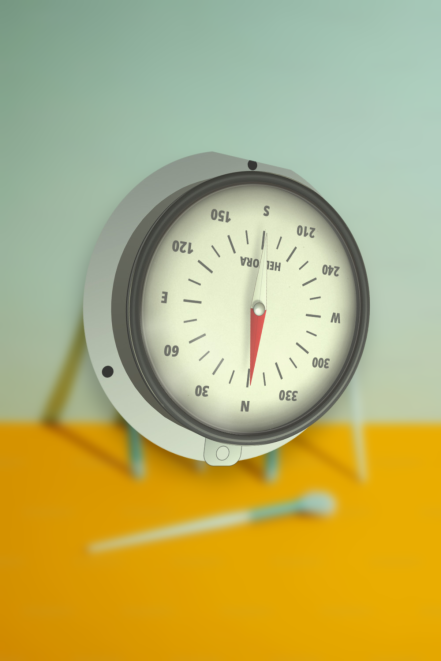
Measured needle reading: 0 °
